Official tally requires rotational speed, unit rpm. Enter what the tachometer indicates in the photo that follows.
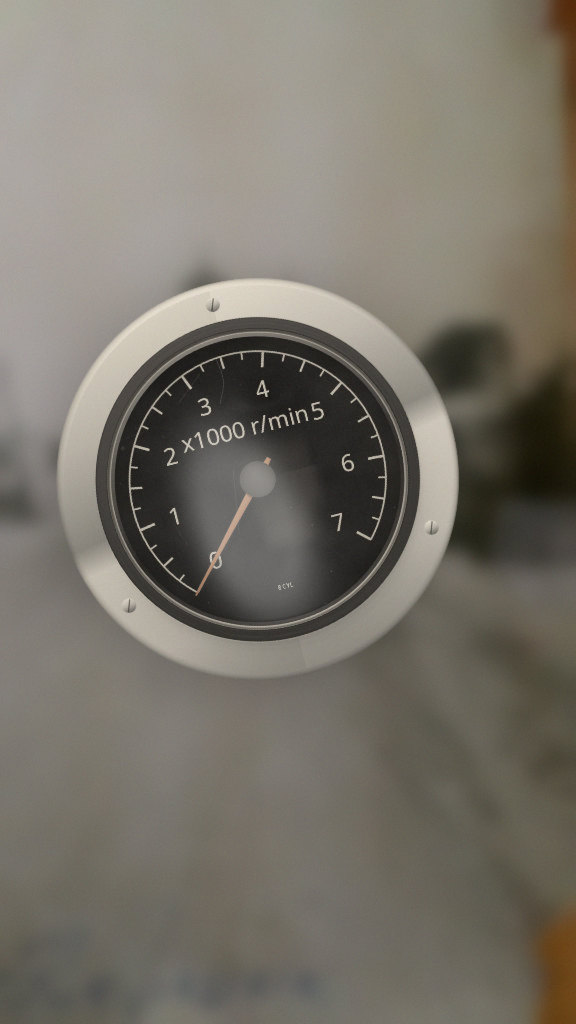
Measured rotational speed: 0 rpm
